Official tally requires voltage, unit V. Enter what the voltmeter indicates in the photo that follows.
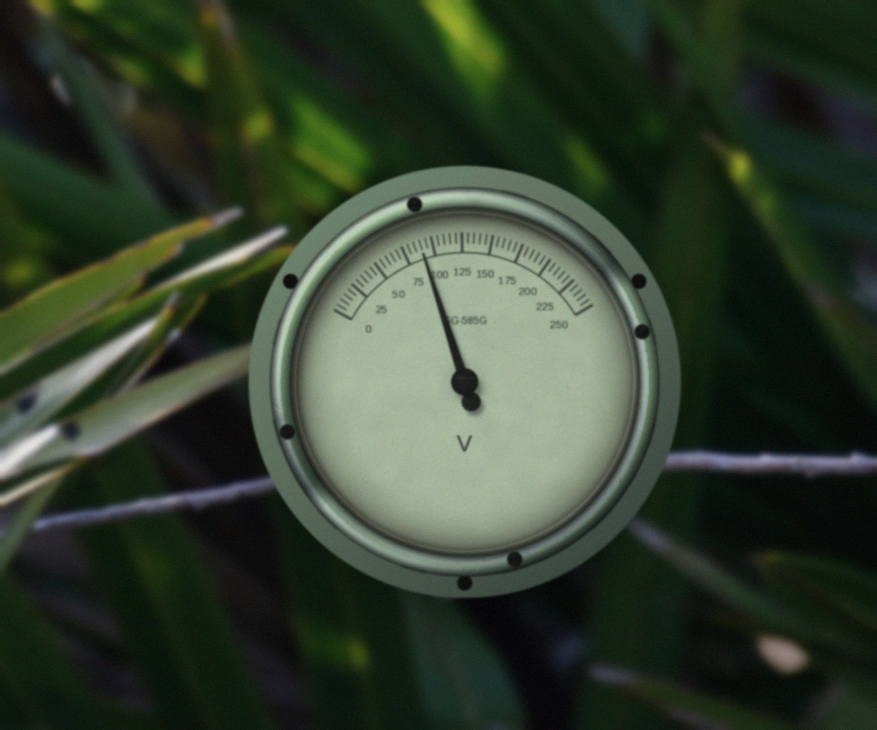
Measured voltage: 90 V
